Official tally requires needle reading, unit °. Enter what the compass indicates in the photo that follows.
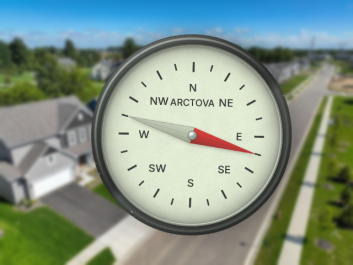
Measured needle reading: 105 °
